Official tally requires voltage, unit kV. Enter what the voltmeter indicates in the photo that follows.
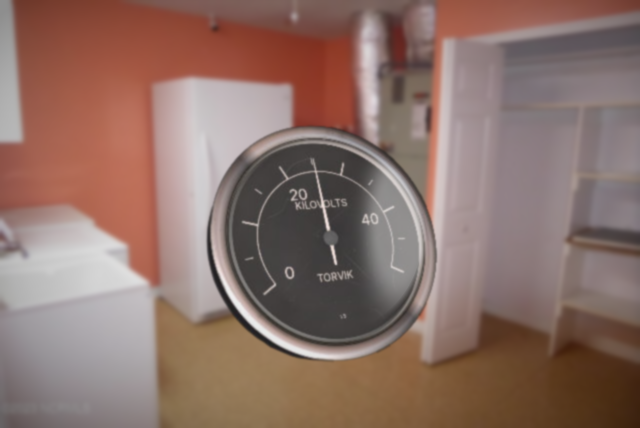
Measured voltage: 25 kV
